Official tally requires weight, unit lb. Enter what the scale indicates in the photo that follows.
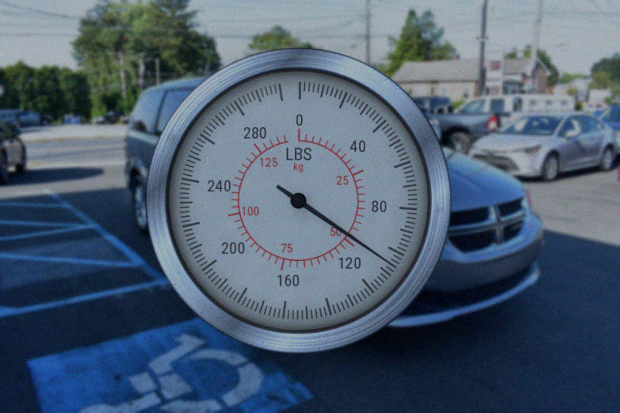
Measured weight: 106 lb
